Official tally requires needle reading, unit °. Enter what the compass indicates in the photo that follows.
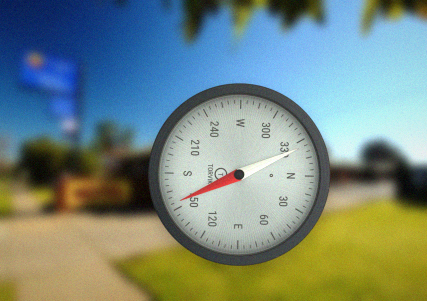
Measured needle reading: 155 °
